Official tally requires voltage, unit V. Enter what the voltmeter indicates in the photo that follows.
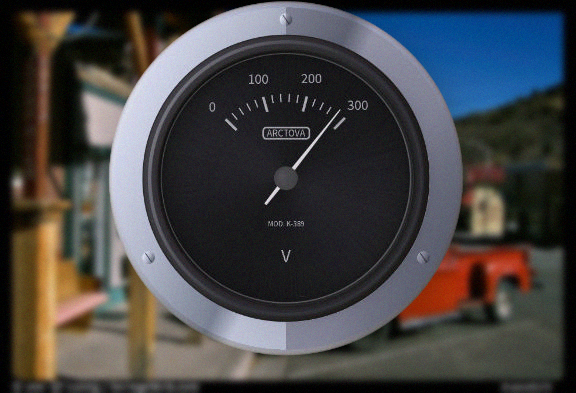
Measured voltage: 280 V
